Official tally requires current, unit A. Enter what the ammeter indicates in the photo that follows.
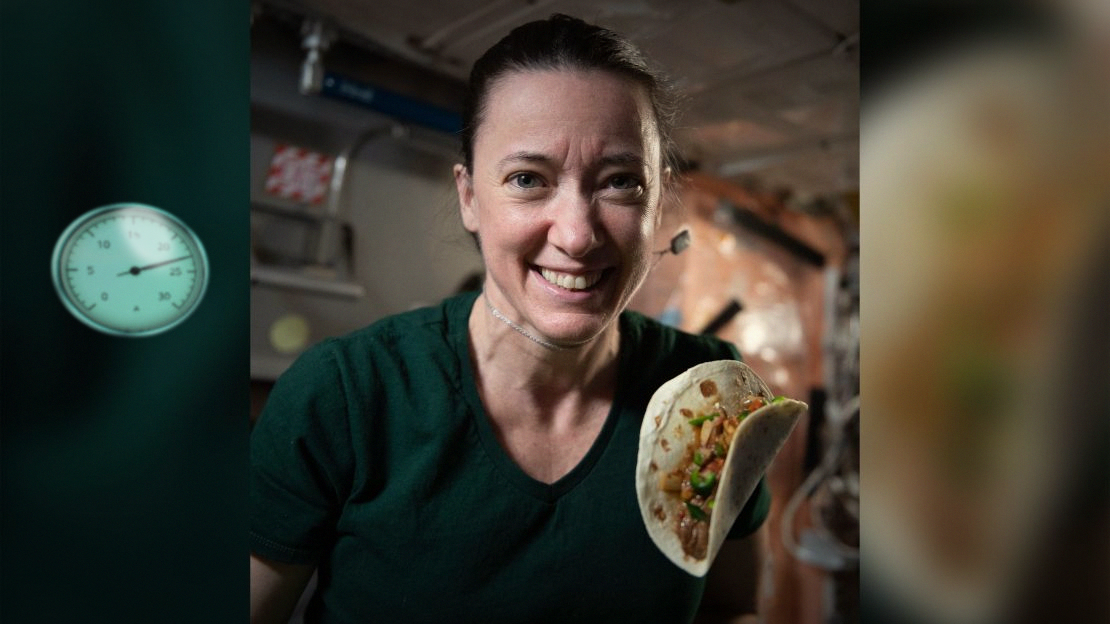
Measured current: 23 A
